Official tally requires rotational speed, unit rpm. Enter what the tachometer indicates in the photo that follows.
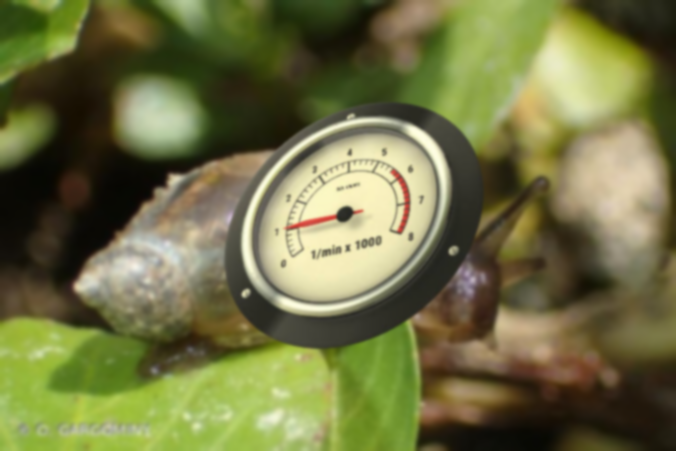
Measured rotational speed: 1000 rpm
